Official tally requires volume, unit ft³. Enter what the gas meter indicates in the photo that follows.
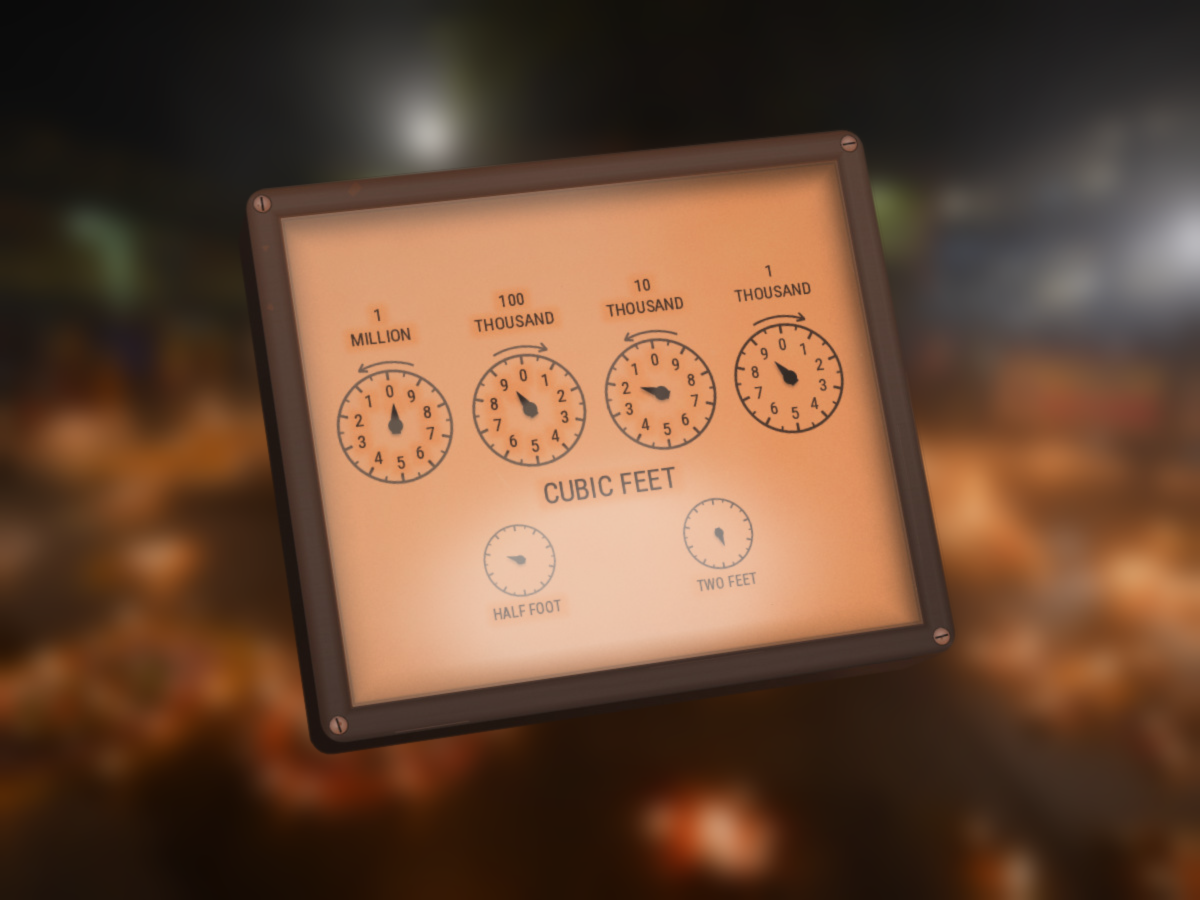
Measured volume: 991900 ft³
